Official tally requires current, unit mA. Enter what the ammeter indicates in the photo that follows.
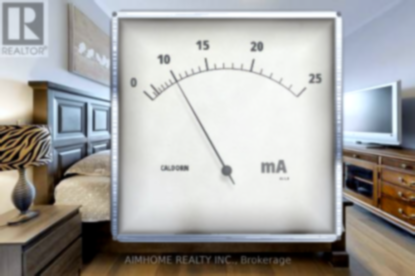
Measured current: 10 mA
